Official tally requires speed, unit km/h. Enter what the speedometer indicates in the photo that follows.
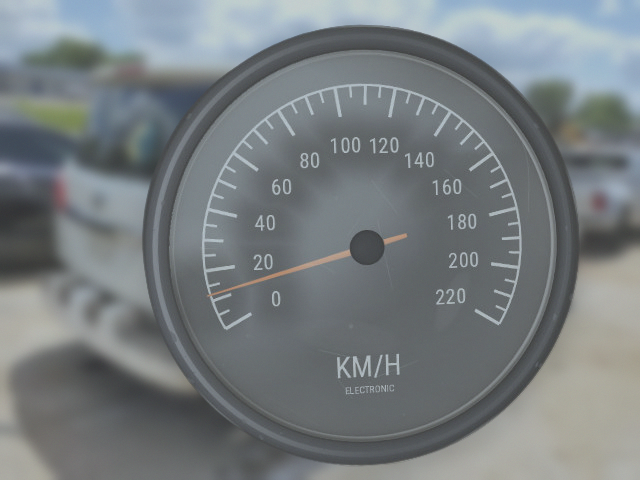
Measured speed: 12.5 km/h
